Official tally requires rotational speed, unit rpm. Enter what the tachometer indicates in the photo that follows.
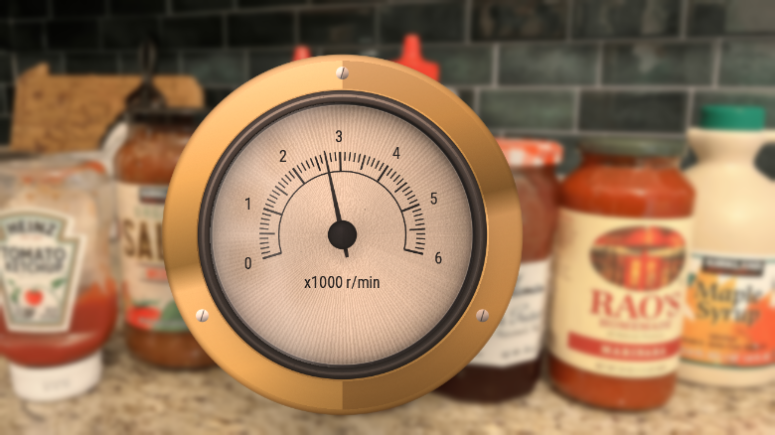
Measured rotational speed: 2700 rpm
